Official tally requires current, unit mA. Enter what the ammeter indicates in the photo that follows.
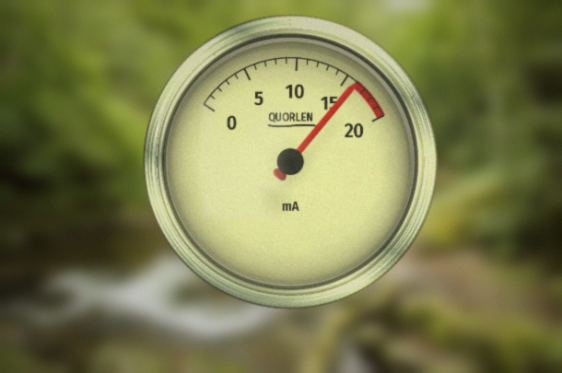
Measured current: 16 mA
